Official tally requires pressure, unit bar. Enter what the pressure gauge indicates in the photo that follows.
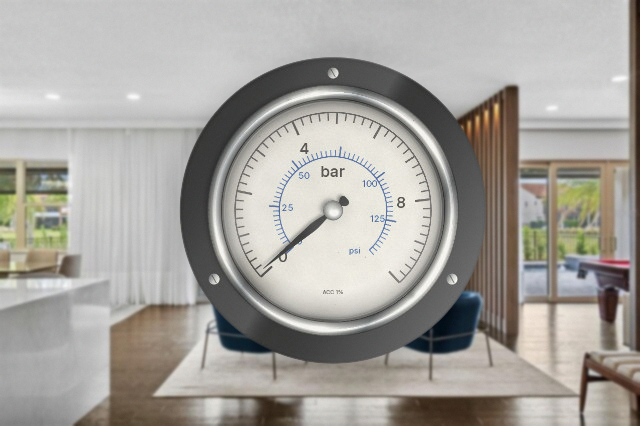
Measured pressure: 0.1 bar
